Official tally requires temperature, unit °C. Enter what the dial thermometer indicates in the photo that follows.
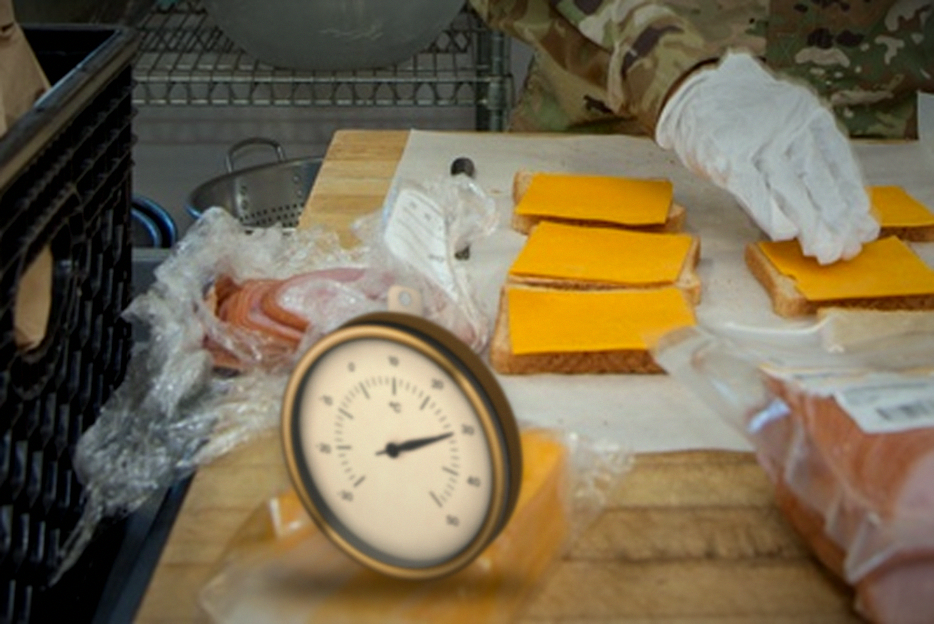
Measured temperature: 30 °C
